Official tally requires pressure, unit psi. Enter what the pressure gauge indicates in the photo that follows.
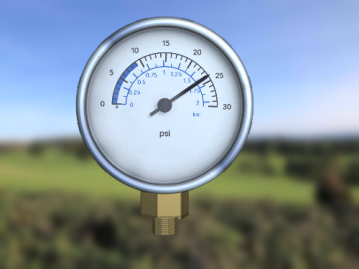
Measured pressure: 24 psi
